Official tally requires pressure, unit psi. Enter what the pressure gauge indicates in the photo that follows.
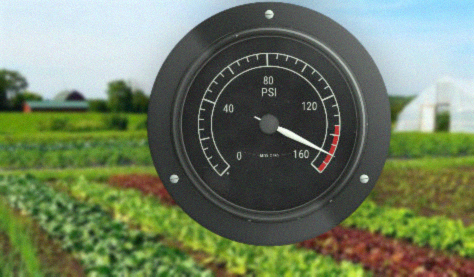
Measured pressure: 150 psi
